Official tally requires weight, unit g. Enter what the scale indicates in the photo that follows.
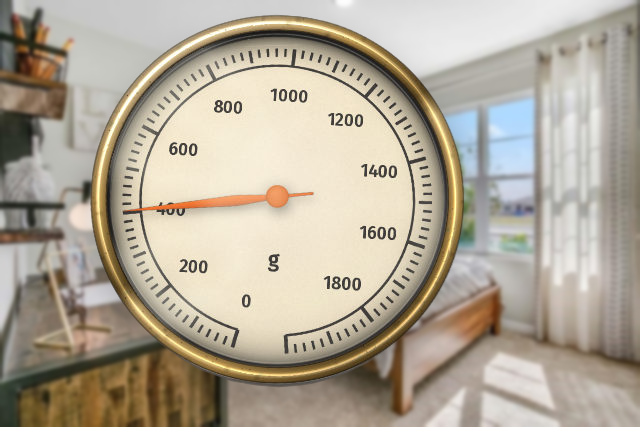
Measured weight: 400 g
